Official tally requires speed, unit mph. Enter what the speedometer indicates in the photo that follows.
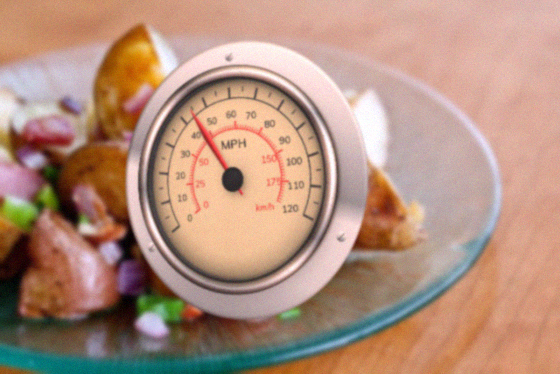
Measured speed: 45 mph
